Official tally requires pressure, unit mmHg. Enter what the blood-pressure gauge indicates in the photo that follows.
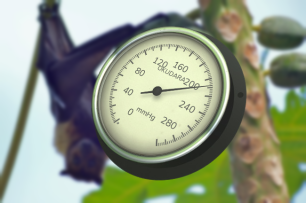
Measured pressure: 210 mmHg
